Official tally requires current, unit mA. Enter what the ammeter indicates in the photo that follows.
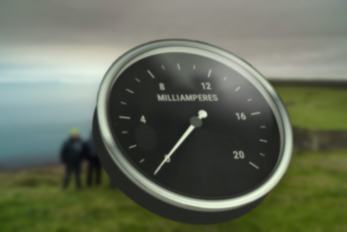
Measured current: 0 mA
